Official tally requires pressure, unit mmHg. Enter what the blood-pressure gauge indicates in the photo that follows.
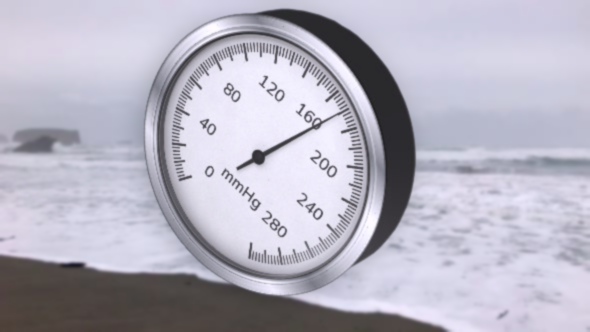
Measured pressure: 170 mmHg
